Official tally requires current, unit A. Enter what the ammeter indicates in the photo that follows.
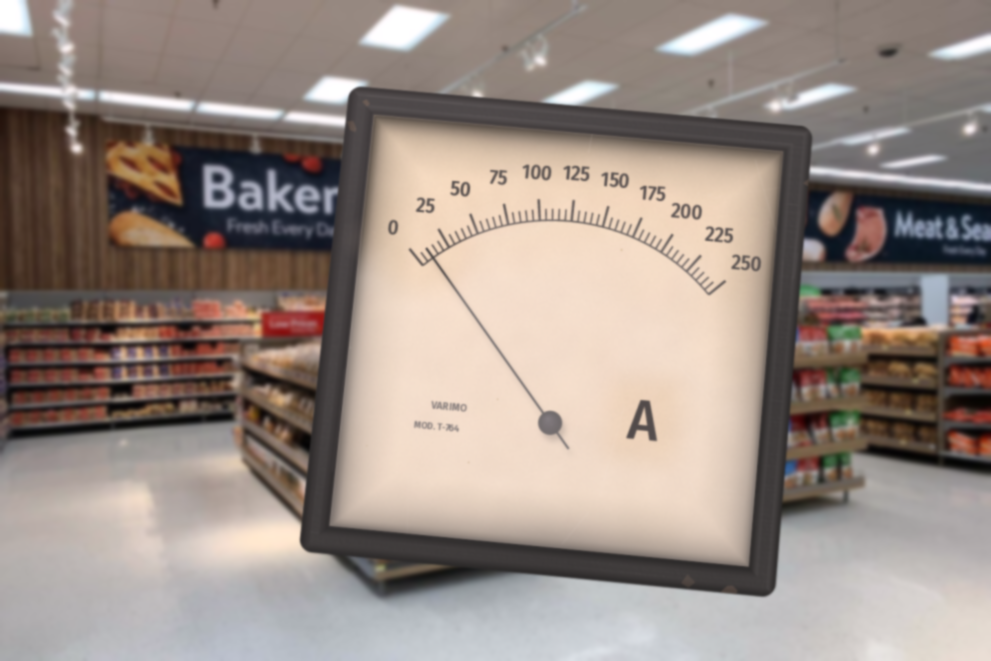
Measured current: 10 A
